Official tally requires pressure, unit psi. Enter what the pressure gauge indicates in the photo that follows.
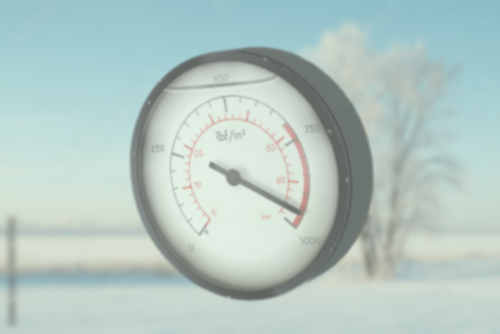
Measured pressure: 950 psi
